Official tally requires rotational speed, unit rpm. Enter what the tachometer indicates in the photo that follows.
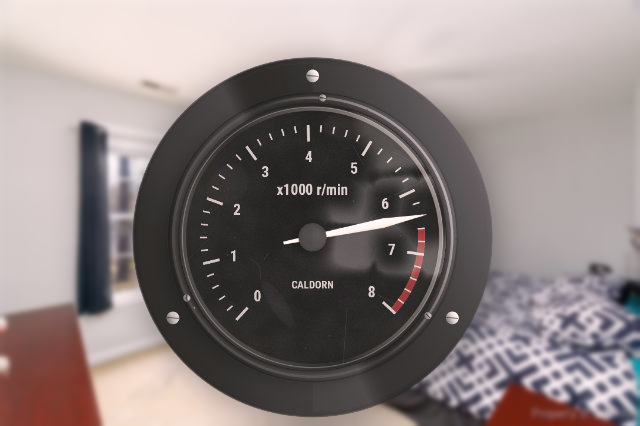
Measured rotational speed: 6400 rpm
